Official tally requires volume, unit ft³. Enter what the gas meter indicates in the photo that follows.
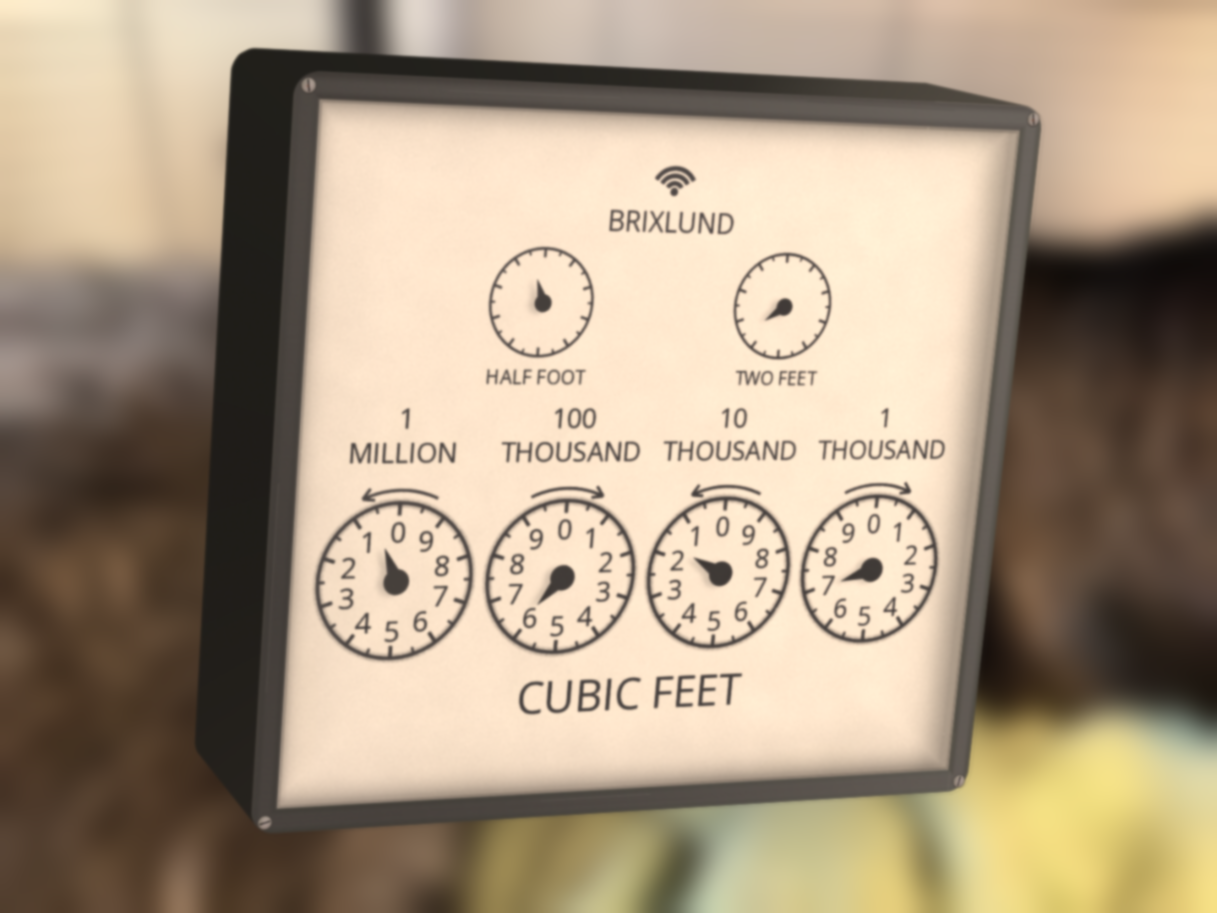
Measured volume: 61700 ft³
